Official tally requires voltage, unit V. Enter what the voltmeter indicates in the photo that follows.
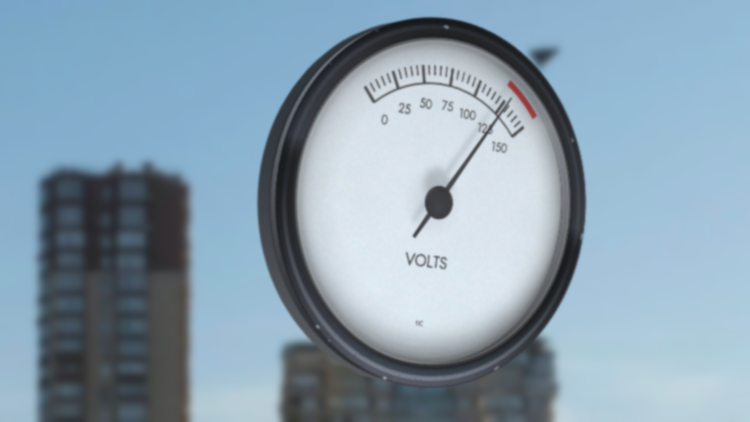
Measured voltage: 125 V
